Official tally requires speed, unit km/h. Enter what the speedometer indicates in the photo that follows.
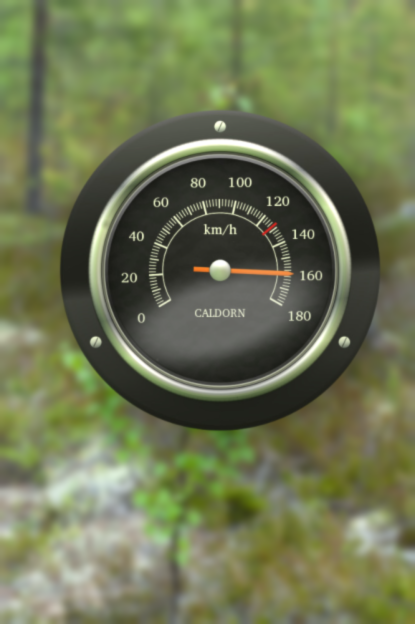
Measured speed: 160 km/h
